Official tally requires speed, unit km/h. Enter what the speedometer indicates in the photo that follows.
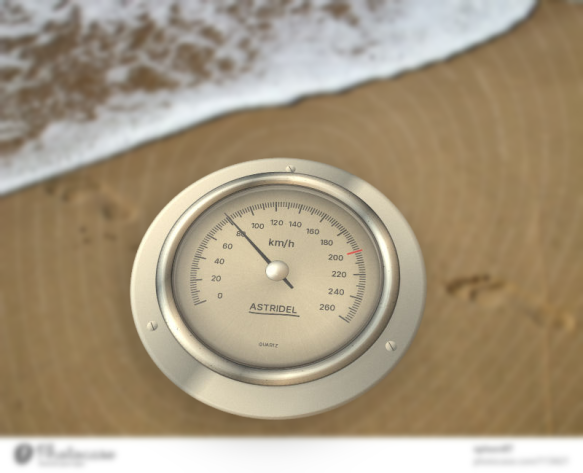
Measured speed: 80 km/h
